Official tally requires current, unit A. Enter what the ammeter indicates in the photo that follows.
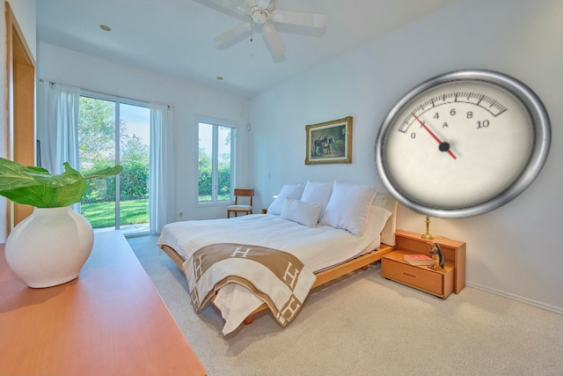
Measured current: 2 A
